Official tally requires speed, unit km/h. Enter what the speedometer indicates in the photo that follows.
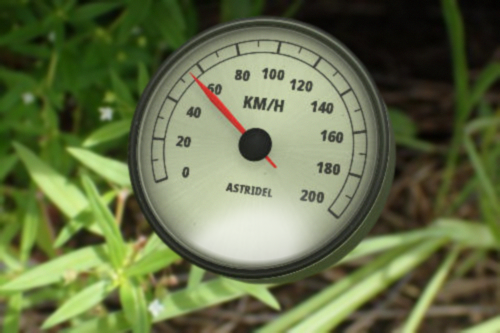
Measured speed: 55 km/h
